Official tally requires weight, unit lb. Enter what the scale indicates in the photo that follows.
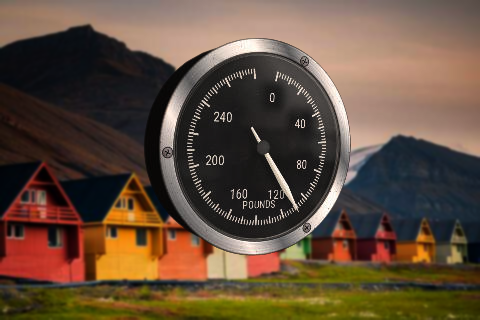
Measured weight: 110 lb
